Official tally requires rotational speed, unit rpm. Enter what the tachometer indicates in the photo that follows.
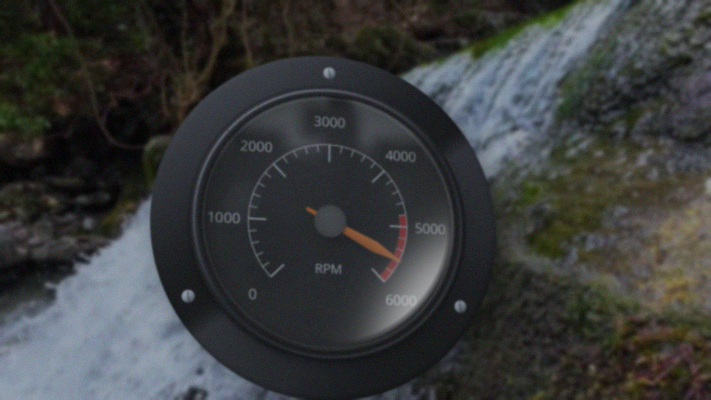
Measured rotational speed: 5600 rpm
